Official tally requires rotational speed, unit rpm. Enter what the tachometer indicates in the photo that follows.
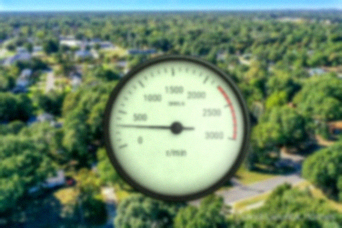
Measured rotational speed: 300 rpm
